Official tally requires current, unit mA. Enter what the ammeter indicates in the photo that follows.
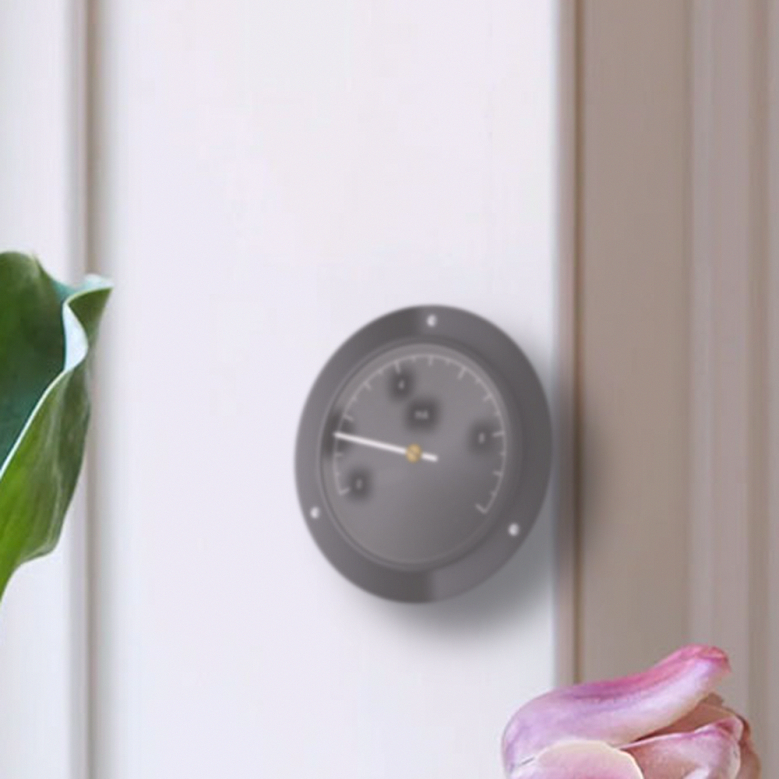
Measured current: 1.5 mA
